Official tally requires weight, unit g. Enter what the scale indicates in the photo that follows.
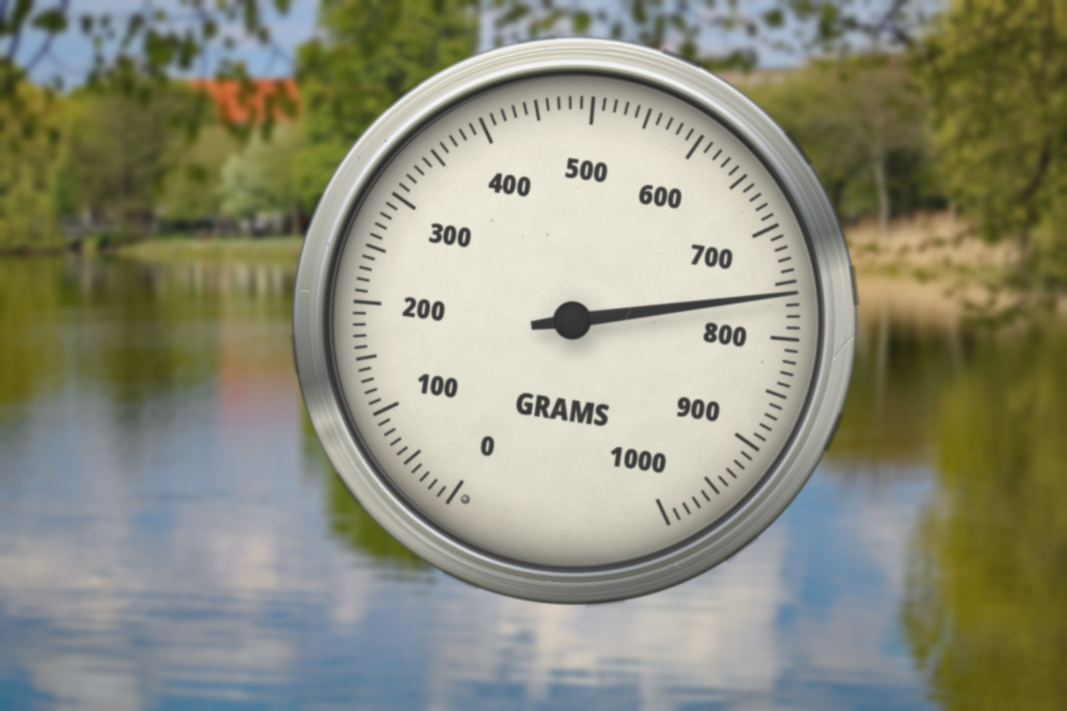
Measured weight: 760 g
